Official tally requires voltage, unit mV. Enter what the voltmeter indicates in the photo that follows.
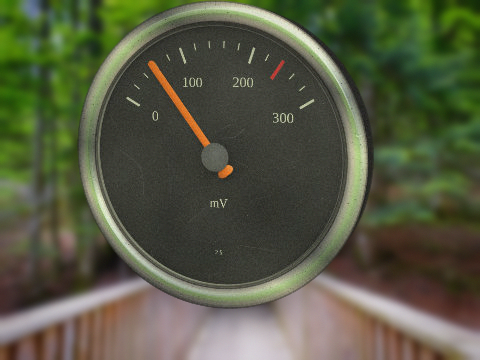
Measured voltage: 60 mV
